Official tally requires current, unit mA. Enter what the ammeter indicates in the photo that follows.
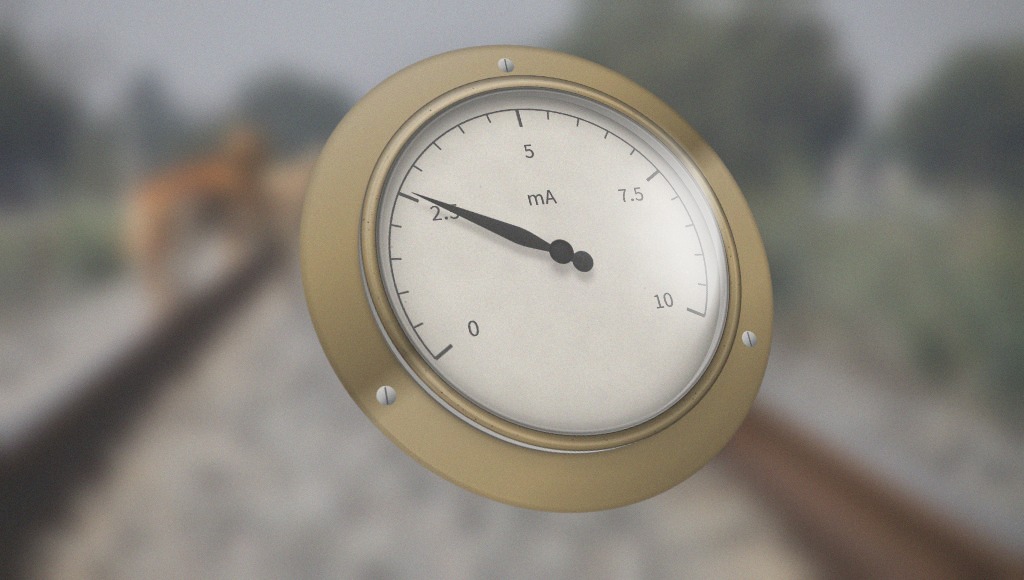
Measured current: 2.5 mA
